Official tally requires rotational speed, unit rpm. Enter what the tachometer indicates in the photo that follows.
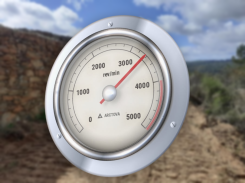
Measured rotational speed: 3400 rpm
